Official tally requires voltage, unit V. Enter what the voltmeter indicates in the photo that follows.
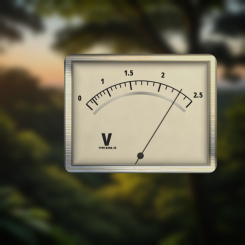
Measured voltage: 2.3 V
